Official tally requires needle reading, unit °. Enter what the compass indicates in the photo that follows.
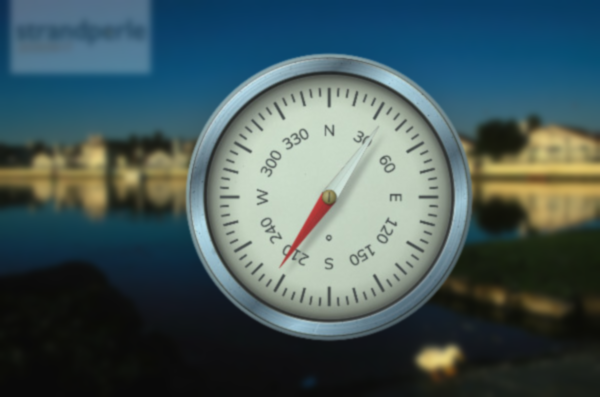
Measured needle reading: 215 °
